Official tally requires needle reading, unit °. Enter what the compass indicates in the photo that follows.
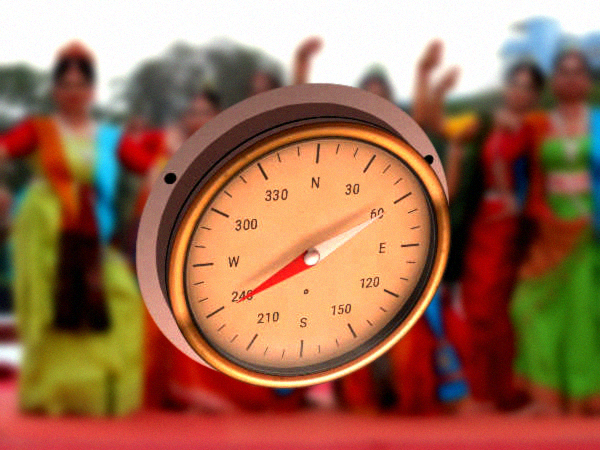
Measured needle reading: 240 °
